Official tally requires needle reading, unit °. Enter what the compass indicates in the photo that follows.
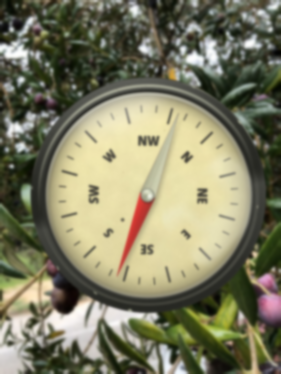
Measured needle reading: 155 °
